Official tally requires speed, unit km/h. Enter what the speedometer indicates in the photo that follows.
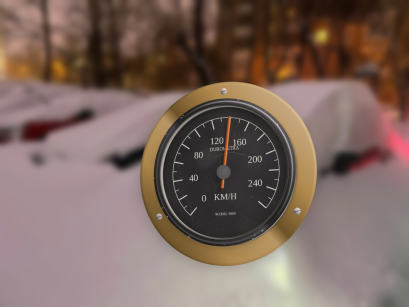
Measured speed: 140 km/h
